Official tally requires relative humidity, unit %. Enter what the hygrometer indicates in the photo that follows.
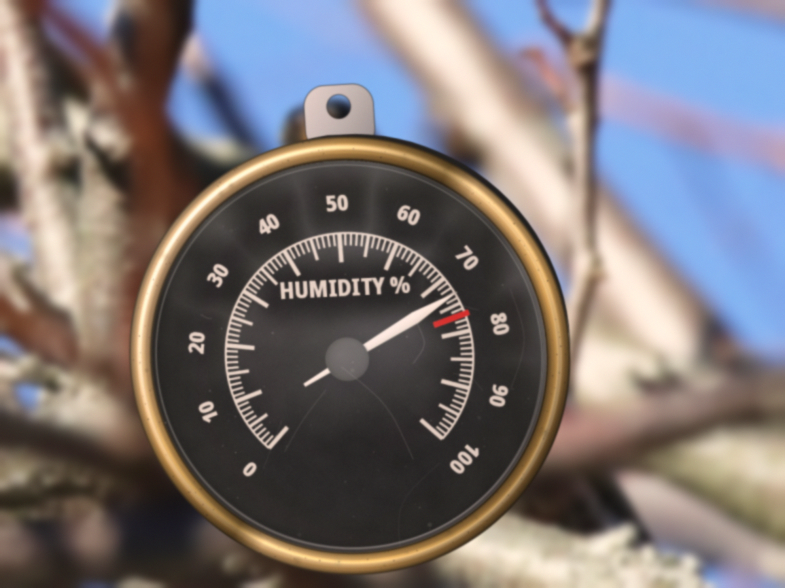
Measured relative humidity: 73 %
